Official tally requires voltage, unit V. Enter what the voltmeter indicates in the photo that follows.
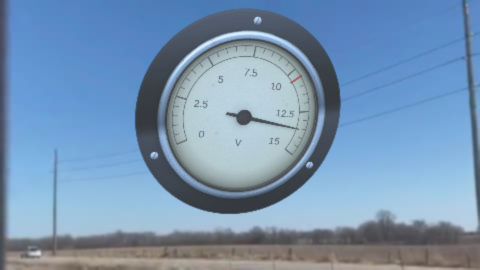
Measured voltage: 13.5 V
